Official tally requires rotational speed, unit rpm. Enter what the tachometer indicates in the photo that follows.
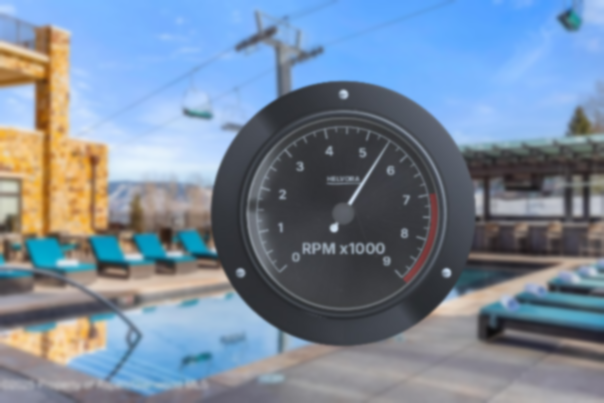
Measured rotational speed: 5500 rpm
